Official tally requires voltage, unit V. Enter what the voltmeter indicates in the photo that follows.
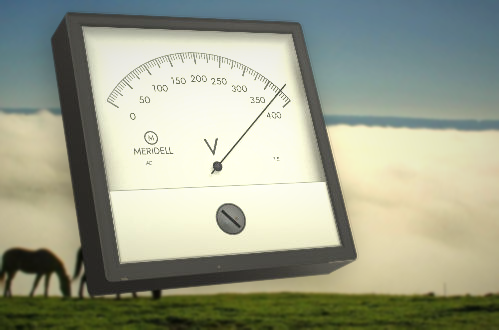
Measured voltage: 375 V
